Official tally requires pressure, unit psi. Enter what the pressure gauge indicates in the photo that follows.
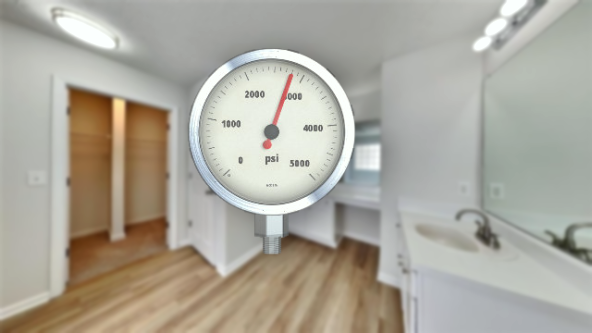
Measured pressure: 2800 psi
